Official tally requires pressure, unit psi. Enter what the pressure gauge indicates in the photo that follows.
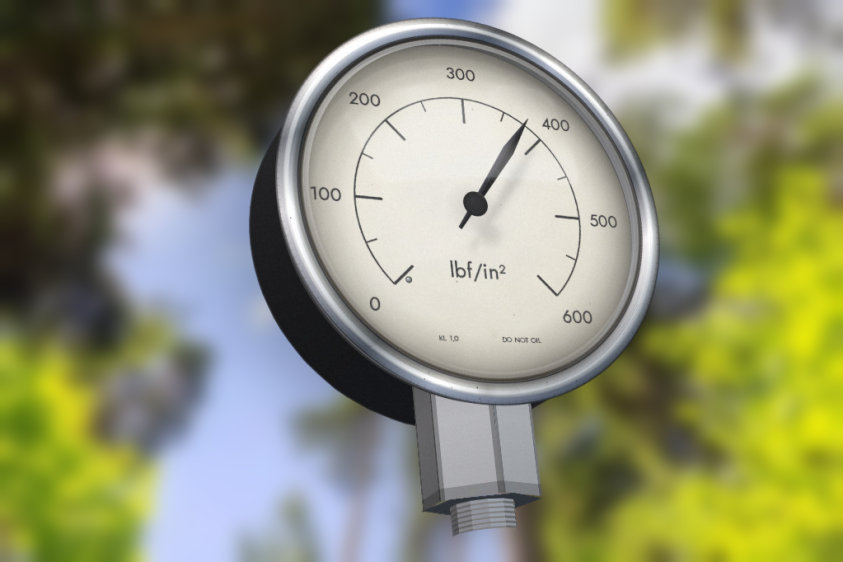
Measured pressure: 375 psi
